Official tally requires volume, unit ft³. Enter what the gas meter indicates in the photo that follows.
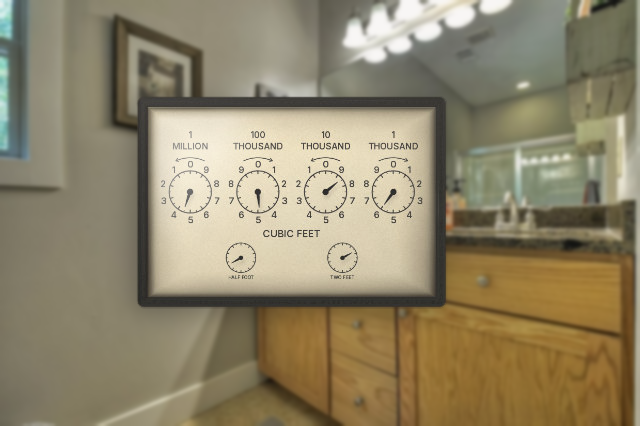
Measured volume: 448600 ft³
